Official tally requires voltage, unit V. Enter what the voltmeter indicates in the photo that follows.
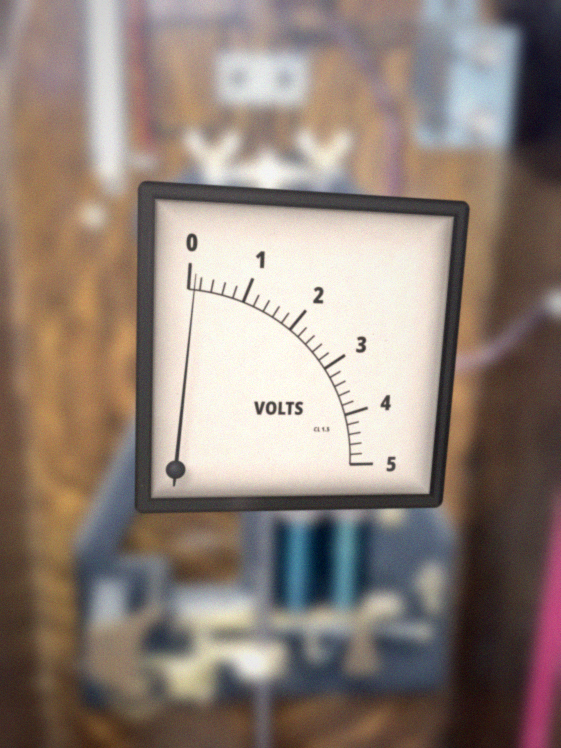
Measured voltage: 0.1 V
